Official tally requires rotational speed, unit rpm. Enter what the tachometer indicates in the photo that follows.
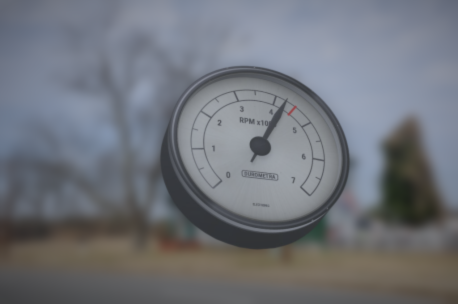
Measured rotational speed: 4250 rpm
